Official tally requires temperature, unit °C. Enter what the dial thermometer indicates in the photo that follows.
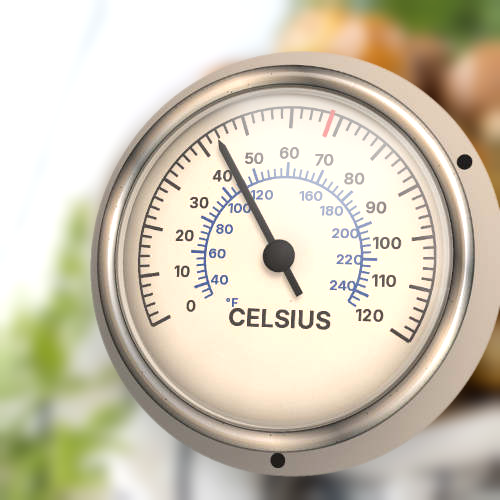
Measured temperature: 44 °C
